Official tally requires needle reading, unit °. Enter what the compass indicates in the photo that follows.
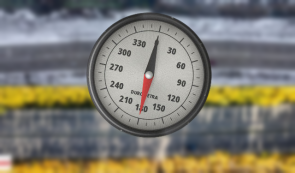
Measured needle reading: 180 °
